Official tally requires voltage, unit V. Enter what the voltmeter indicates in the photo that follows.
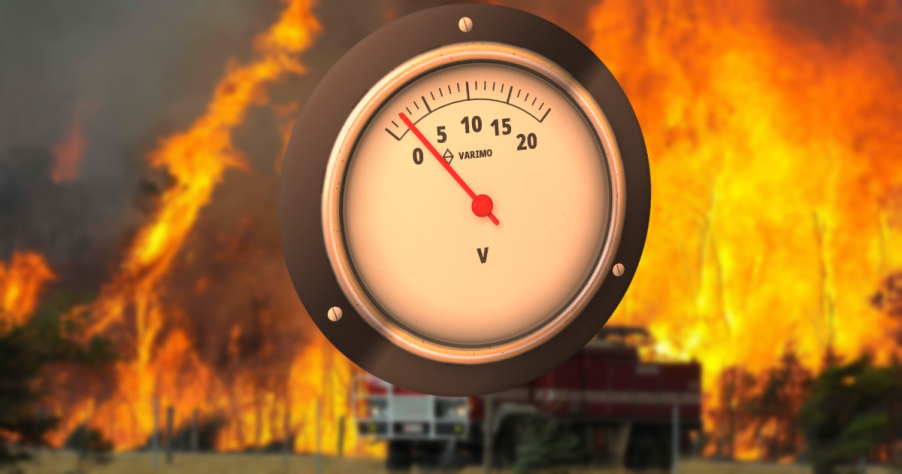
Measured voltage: 2 V
